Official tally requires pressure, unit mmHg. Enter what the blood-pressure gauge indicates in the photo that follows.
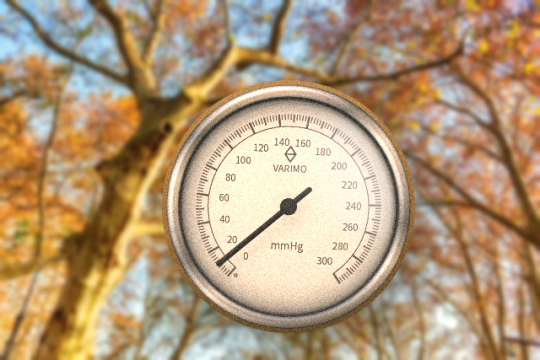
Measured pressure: 10 mmHg
